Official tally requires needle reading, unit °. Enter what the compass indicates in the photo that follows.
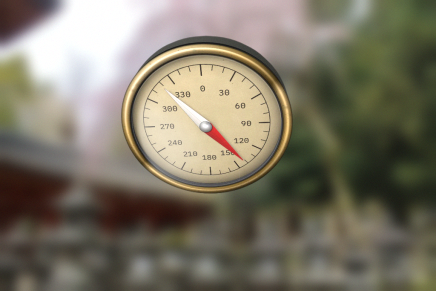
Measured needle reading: 140 °
